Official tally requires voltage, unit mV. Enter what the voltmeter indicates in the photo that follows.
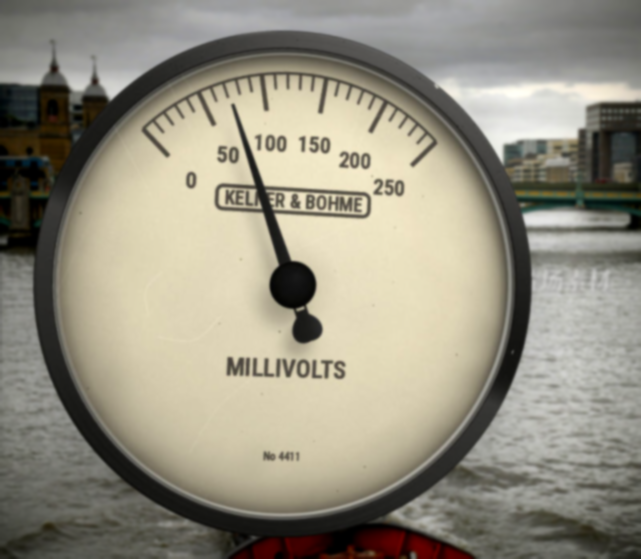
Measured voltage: 70 mV
